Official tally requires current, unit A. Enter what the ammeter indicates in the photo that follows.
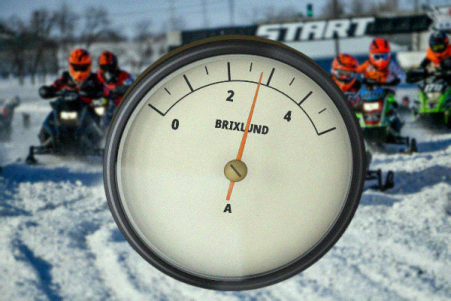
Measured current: 2.75 A
